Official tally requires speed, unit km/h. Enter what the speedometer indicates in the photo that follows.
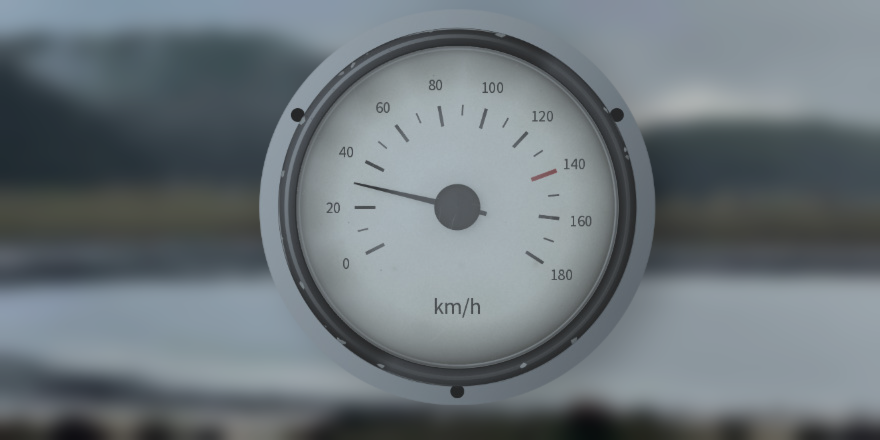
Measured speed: 30 km/h
